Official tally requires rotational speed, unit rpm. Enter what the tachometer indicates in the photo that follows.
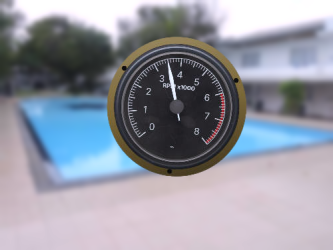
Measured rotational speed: 3500 rpm
